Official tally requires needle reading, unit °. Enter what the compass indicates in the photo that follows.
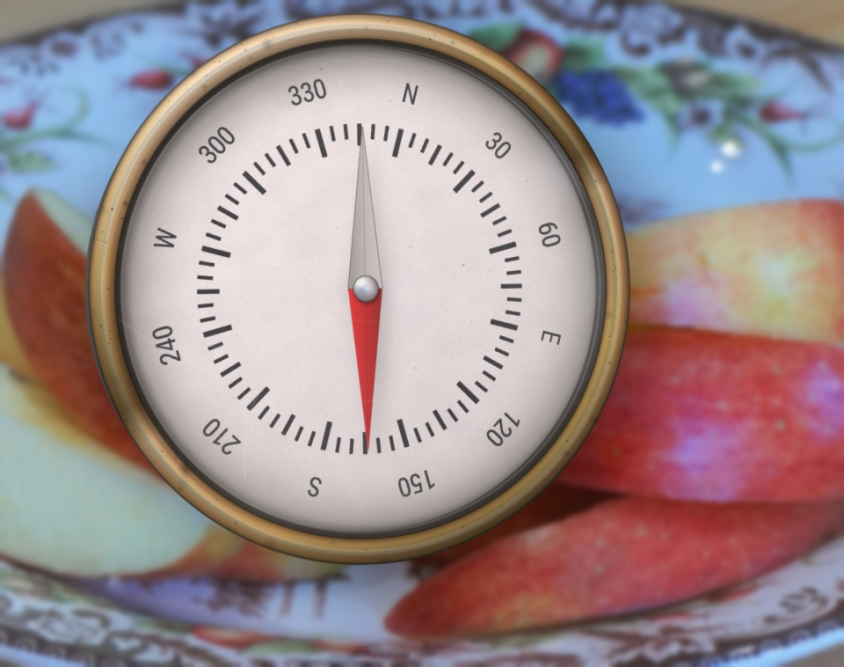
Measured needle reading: 165 °
